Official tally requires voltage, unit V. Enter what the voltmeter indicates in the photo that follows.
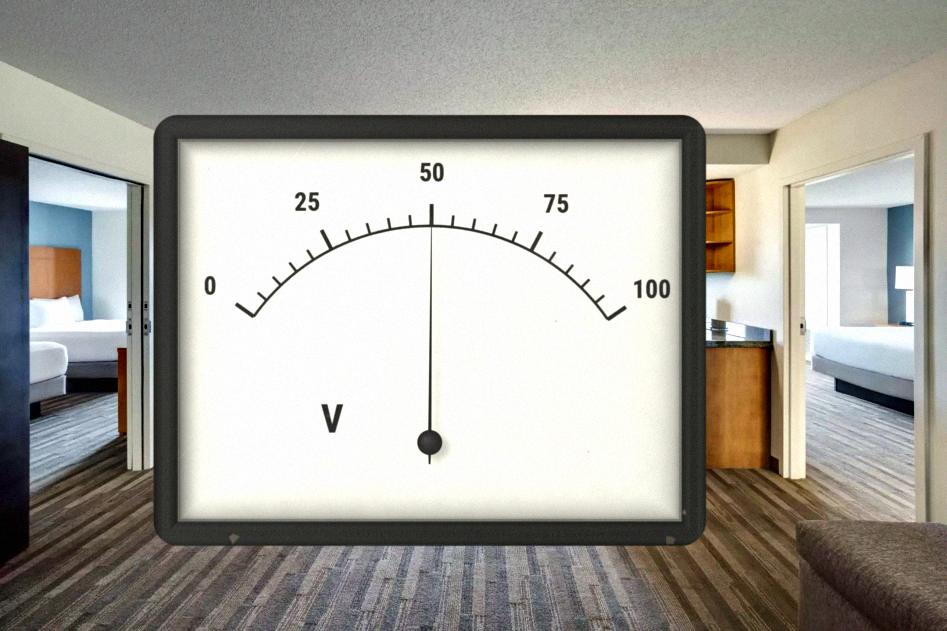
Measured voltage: 50 V
